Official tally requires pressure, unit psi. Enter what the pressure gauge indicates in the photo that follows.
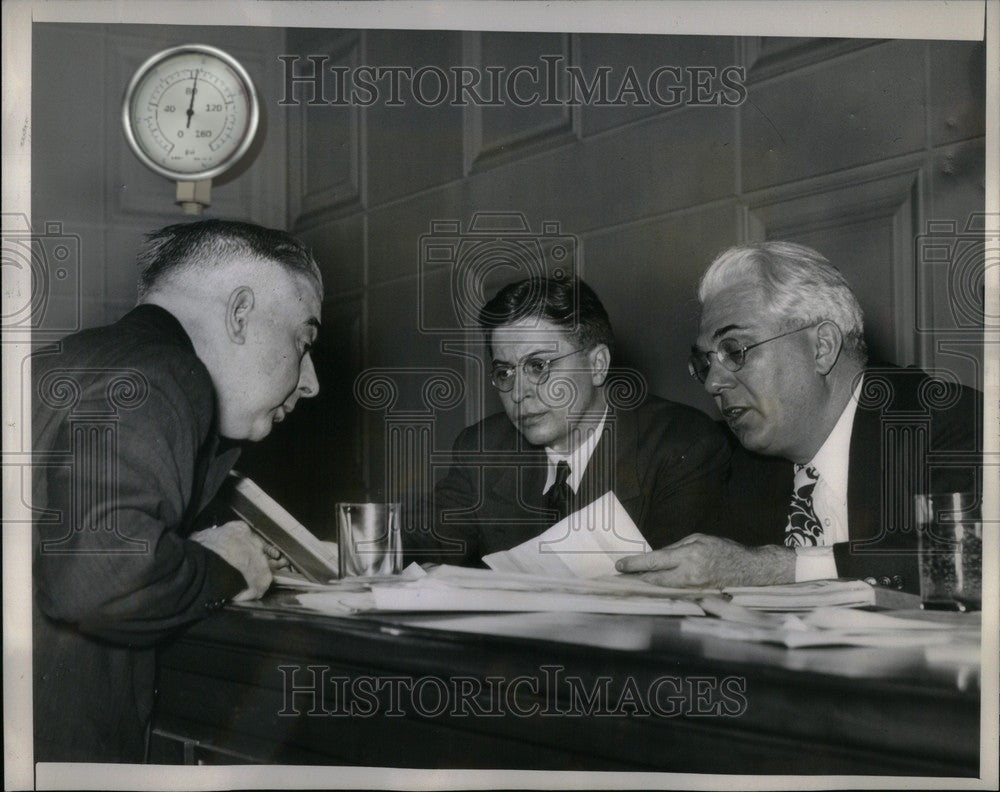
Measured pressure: 85 psi
